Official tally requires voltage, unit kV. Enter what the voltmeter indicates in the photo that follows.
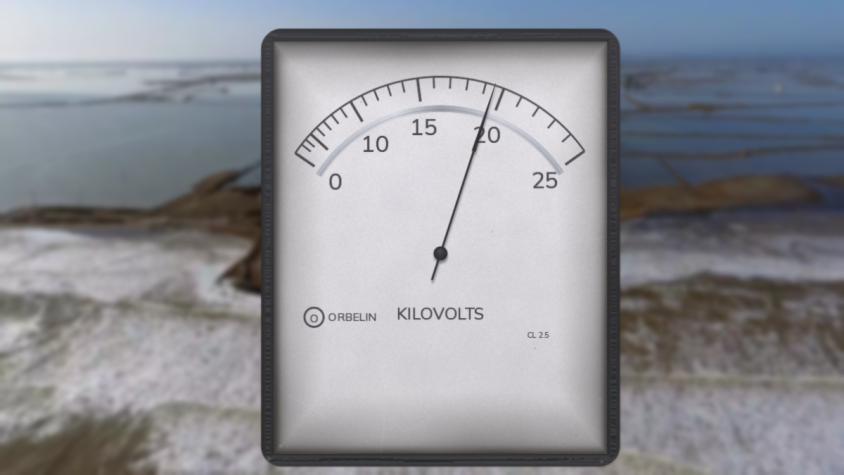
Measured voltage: 19.5 kV
